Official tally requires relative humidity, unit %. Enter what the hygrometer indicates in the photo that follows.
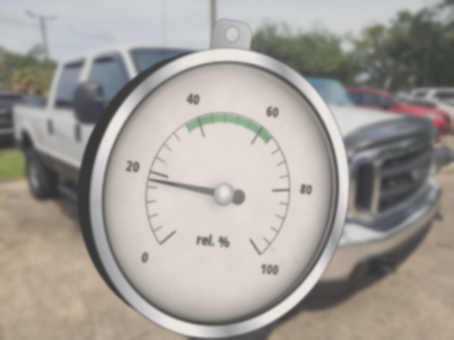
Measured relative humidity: 18 %
